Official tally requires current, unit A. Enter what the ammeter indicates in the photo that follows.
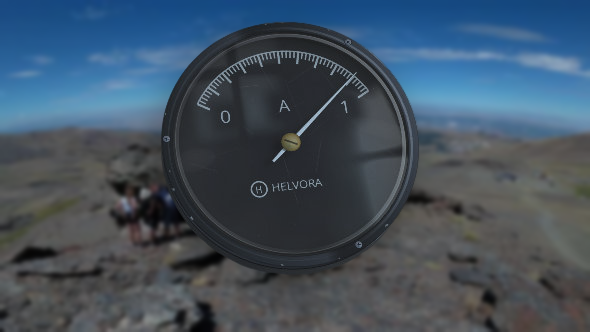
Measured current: 0.9 A
